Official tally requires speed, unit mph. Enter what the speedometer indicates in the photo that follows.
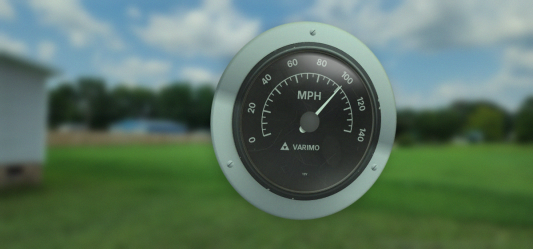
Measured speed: 100 mph
